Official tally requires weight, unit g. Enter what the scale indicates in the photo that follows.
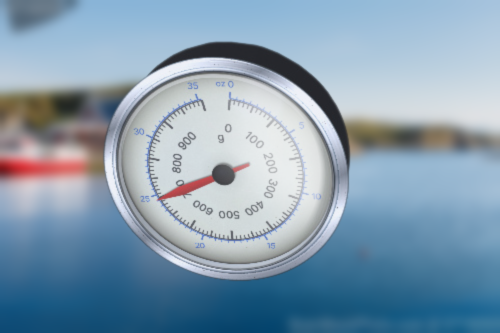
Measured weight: 700 g
